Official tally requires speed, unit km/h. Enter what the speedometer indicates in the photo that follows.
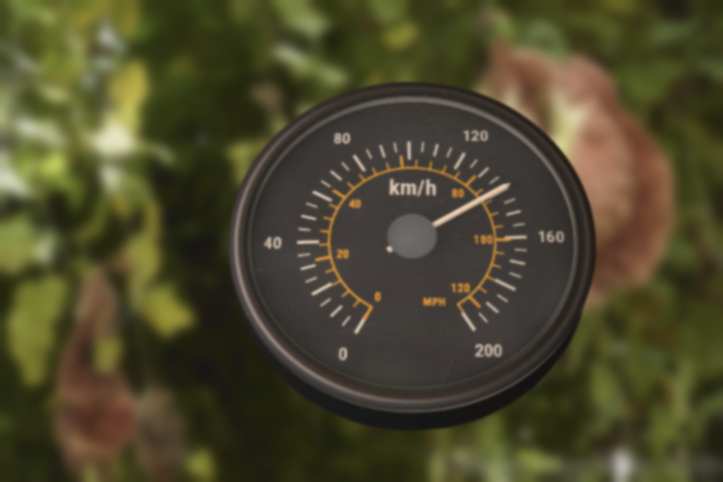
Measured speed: 140 km/h
